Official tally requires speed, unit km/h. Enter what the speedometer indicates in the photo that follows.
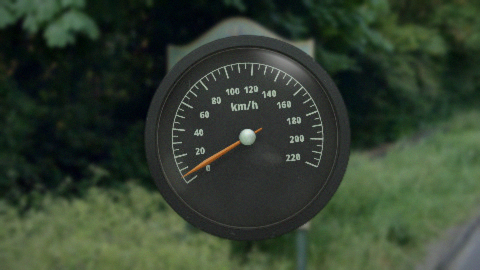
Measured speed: 5 km/h
